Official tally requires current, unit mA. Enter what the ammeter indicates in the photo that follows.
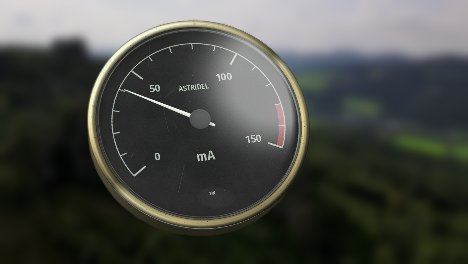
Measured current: 40 mA
